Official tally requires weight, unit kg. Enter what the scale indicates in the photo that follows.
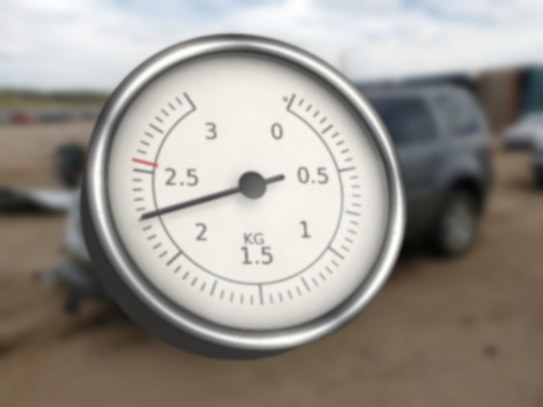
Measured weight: 2.25 kg
